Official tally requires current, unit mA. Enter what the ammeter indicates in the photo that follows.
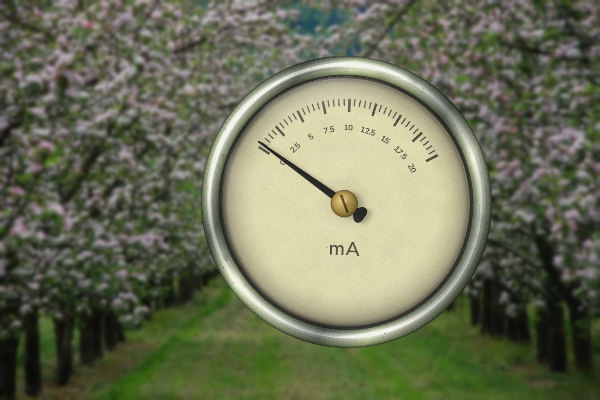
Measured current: 0.5 mA
